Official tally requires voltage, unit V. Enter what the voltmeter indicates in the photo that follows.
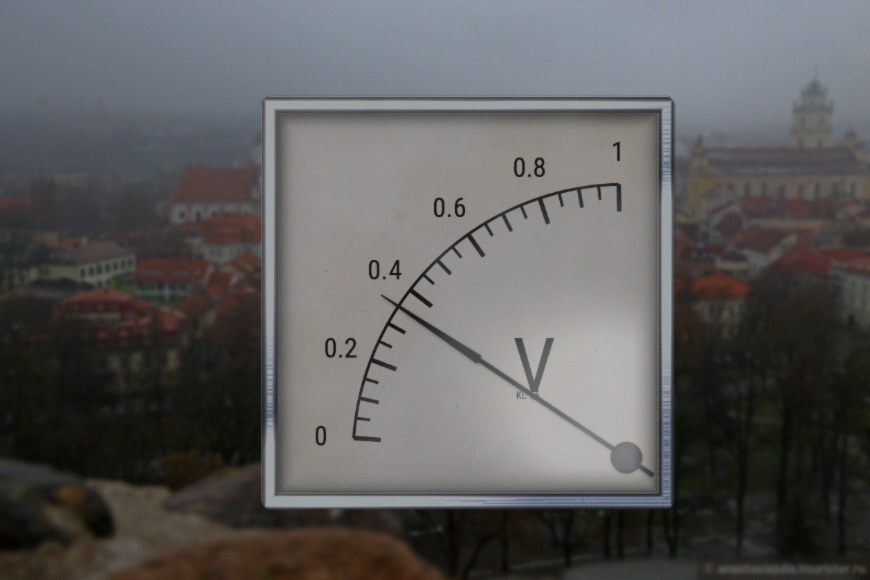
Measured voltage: 0.35 V
